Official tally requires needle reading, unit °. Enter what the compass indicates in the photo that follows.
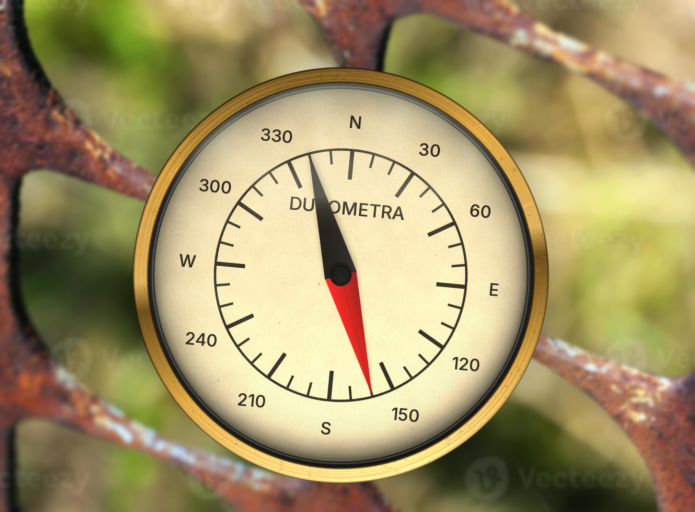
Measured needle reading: 160 °
